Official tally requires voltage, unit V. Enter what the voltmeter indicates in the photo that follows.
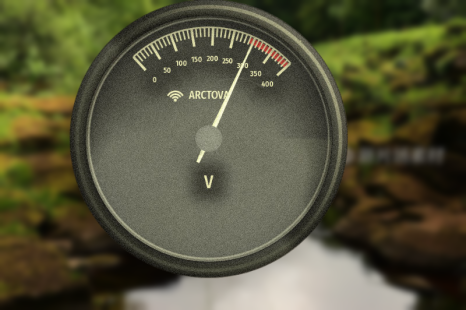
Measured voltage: 300 V
